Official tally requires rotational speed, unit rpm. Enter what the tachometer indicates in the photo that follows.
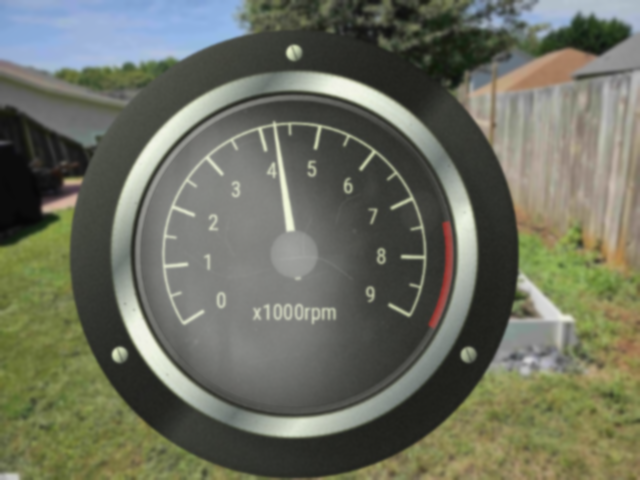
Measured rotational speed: 4250 rpm
